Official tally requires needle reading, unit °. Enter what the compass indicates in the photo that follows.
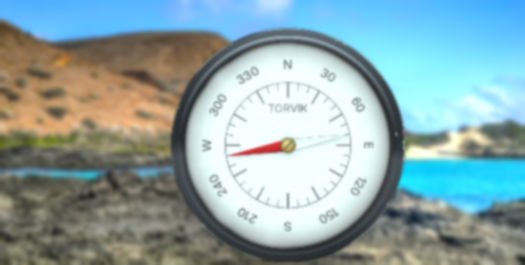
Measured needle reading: 260 °
